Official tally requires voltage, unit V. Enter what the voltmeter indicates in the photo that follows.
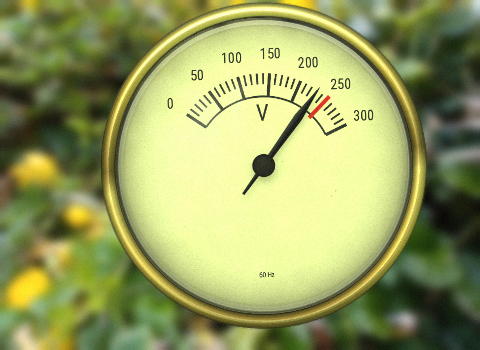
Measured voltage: 230 V
